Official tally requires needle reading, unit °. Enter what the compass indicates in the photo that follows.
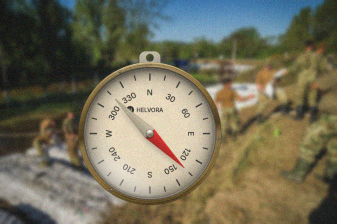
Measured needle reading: 135 °
